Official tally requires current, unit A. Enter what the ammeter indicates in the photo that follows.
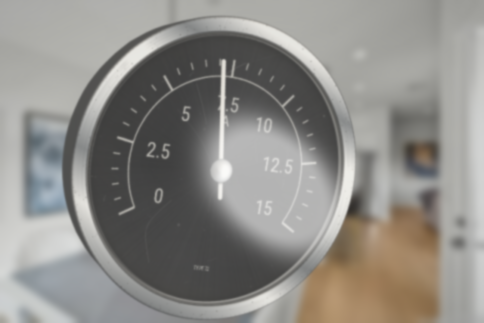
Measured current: 7 A
